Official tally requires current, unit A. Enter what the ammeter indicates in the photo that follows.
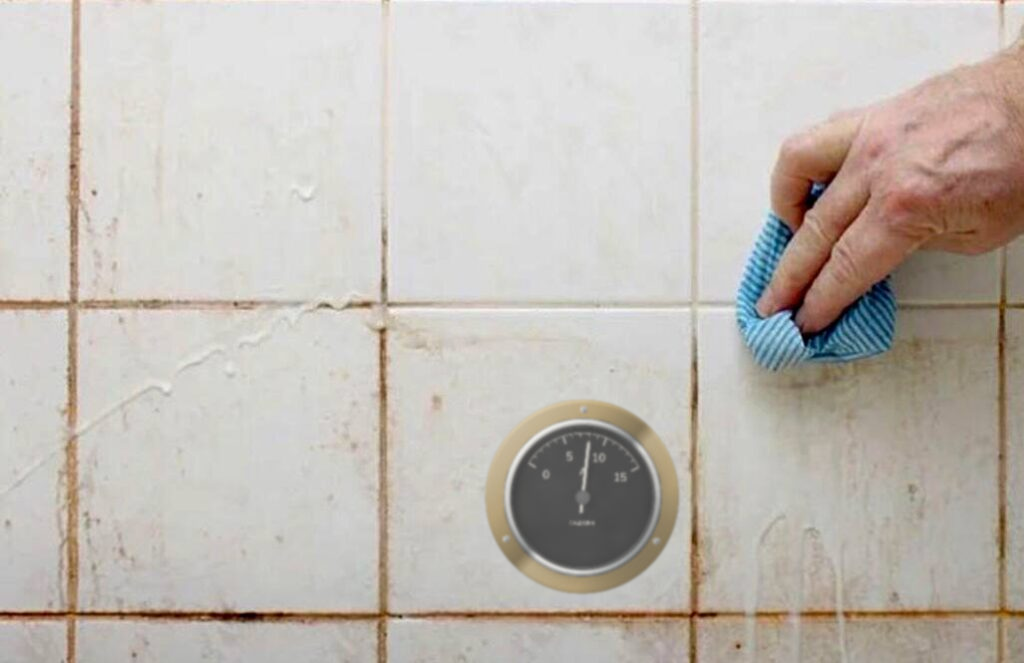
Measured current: 8 A
